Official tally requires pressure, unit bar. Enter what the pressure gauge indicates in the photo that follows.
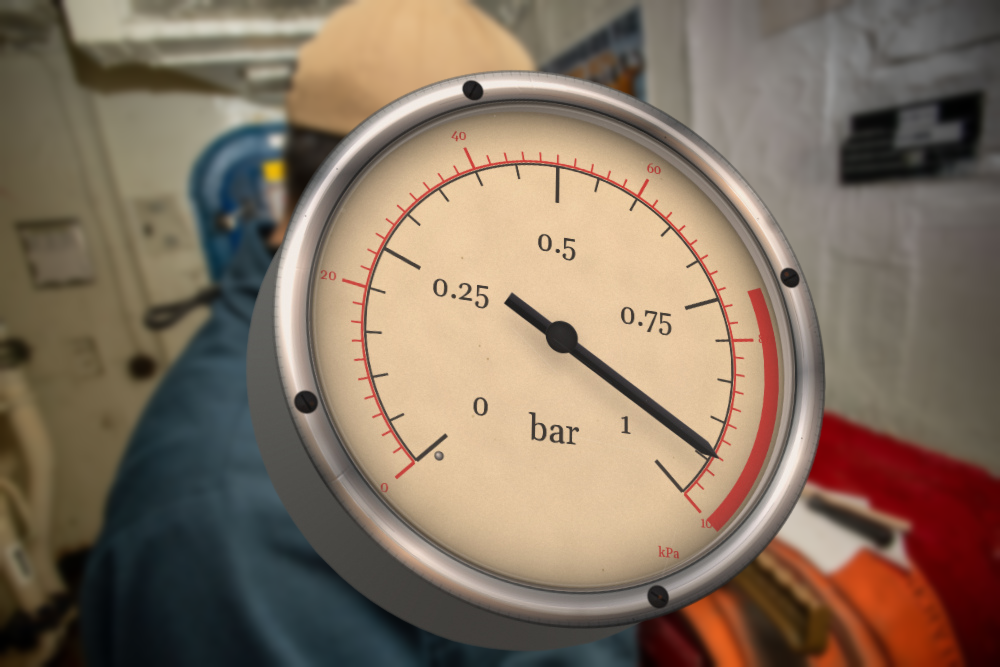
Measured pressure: 0.95 bar
